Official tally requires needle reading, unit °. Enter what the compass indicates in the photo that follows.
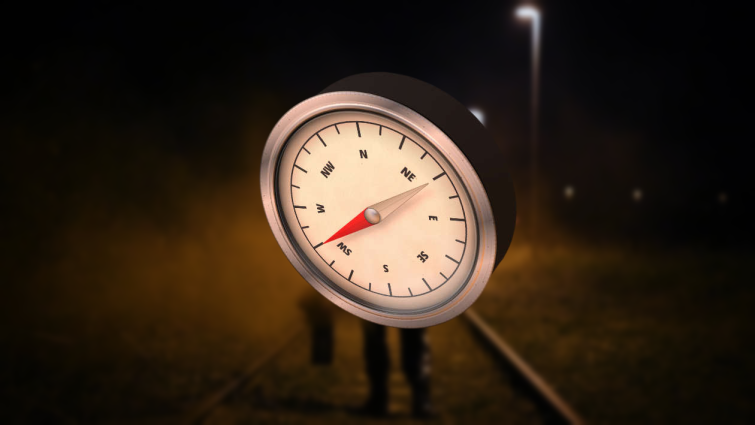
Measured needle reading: 240 °
